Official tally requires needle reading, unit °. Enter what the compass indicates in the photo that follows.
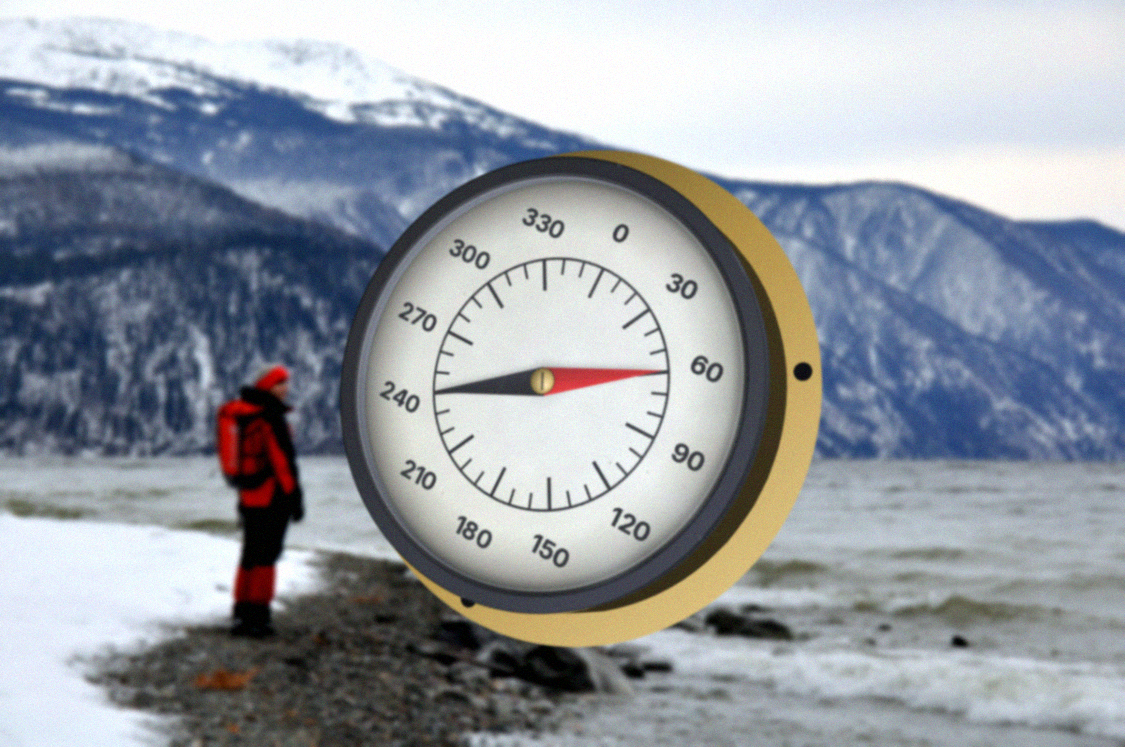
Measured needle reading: 60 °
